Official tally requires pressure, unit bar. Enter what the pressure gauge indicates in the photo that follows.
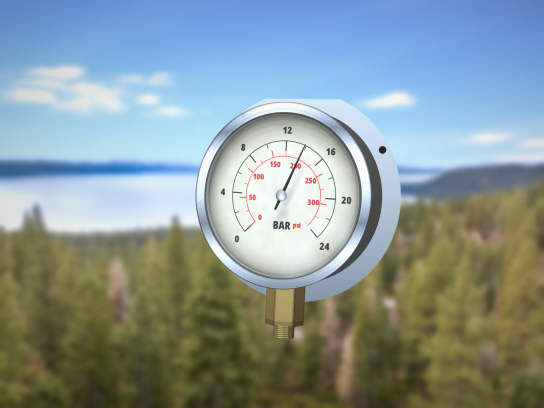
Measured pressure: 14 bar
